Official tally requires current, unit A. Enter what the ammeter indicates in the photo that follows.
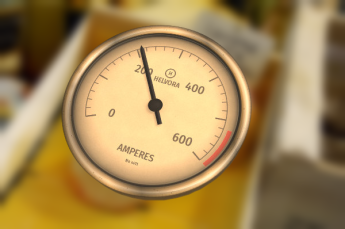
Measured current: 210 A
